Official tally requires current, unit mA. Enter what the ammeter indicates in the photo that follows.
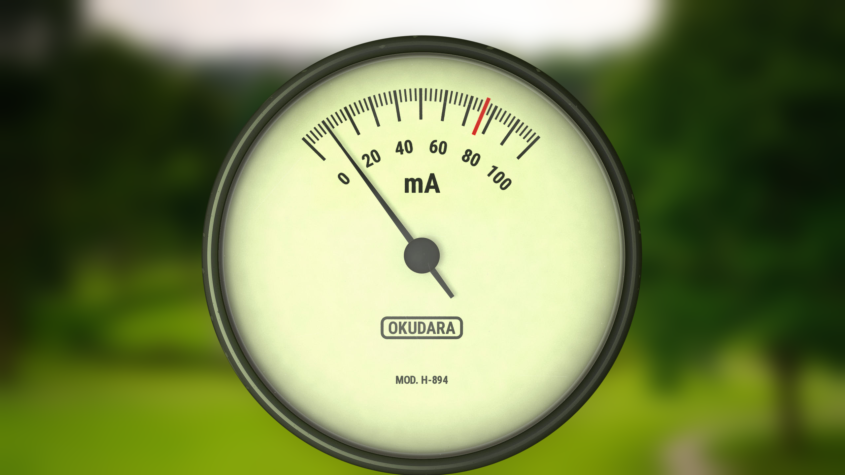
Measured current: 10 mA
